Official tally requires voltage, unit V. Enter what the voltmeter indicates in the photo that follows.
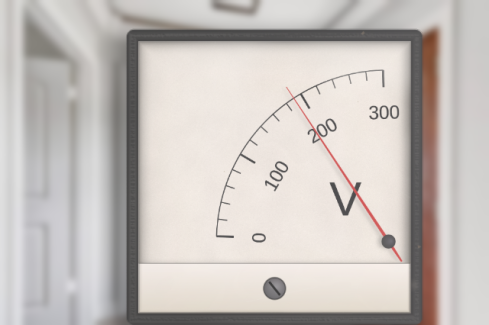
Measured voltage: 190 V
